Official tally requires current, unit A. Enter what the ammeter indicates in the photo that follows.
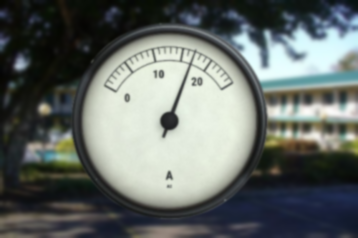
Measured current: 17 A
